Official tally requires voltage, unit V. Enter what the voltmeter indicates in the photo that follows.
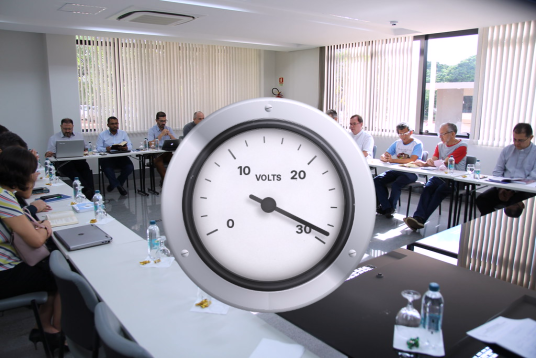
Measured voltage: 29 V
